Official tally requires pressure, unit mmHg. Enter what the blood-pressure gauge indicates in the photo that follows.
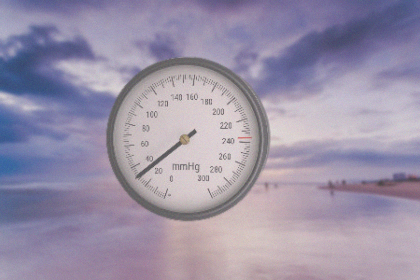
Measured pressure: 30 mmHg
